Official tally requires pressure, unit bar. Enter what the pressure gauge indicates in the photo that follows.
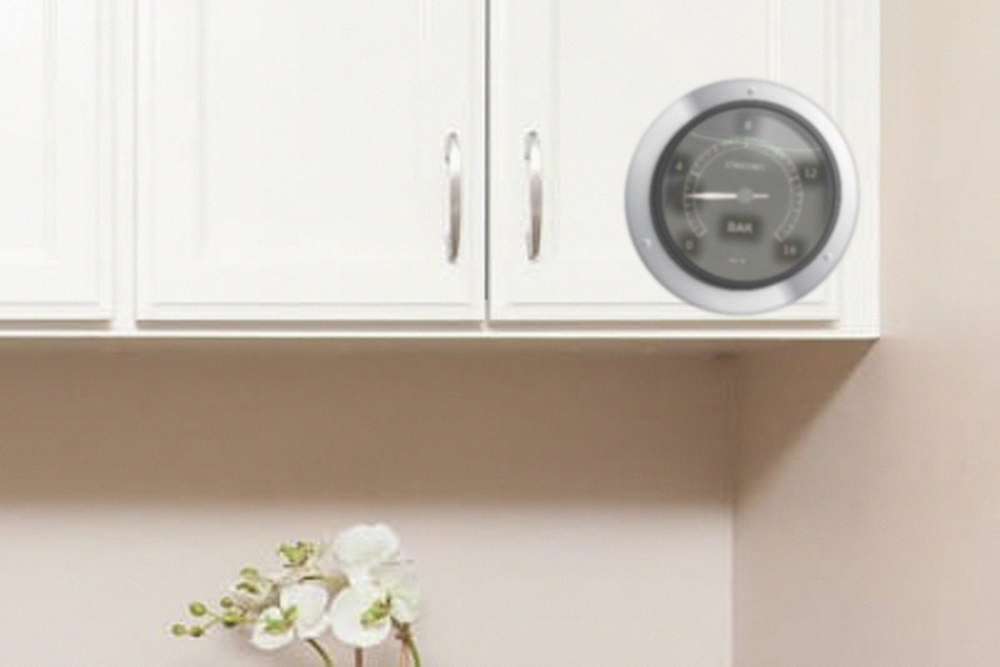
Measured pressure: 2.5 bar
